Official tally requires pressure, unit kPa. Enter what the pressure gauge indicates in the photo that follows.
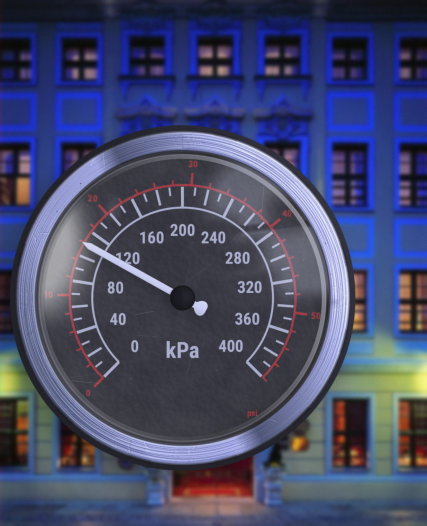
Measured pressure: 110 kPa
